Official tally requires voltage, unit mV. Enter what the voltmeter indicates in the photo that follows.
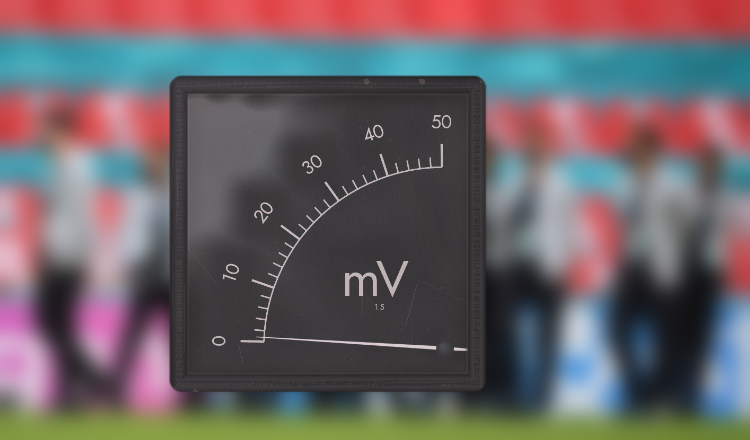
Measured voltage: 1 mV
